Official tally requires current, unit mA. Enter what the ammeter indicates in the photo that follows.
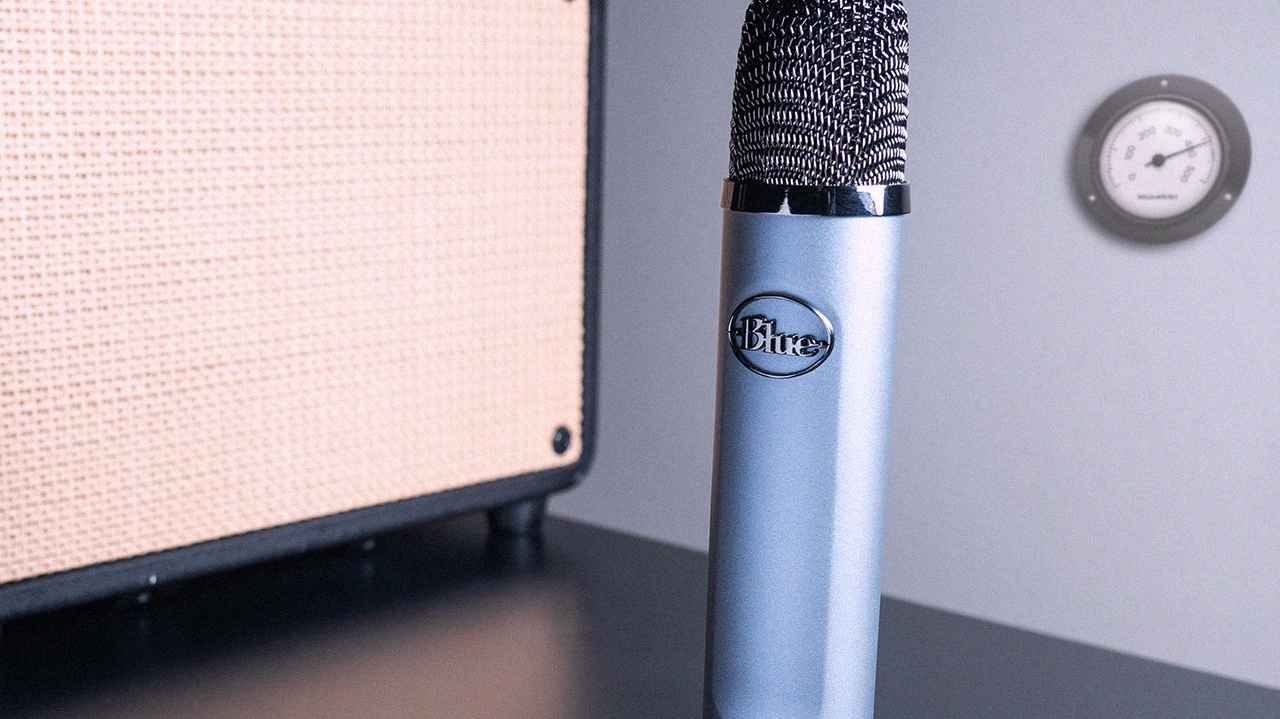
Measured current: 400 mA
